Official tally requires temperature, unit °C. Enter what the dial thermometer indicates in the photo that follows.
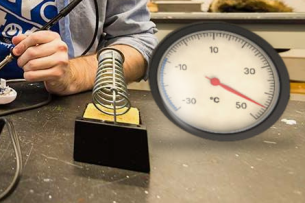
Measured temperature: 45 °C
